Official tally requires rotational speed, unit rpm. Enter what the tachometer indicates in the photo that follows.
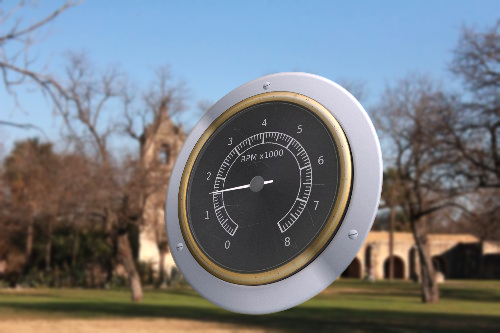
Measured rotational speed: 1500 rpm
